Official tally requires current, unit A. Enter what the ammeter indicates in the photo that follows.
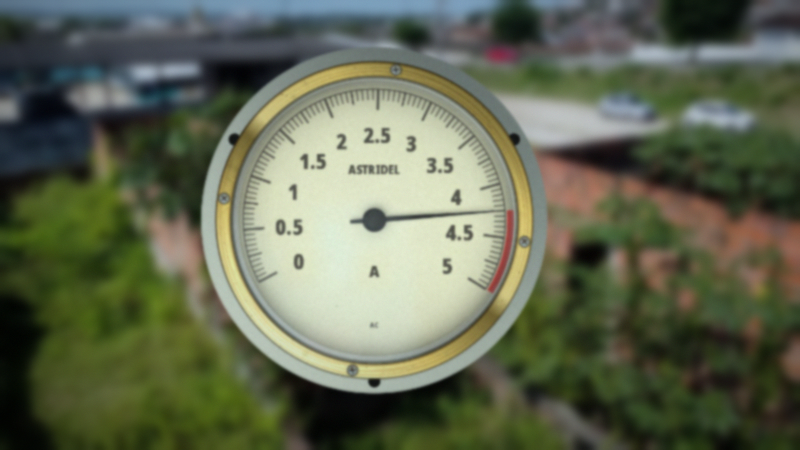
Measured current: 4.25 A
